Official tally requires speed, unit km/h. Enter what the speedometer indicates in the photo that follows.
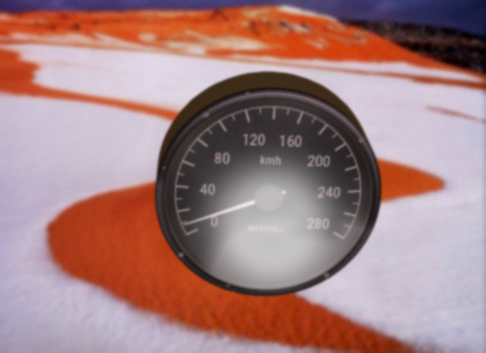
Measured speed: 10 km/h
